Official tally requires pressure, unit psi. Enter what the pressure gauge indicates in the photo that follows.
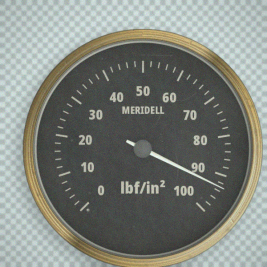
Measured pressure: 93 psi
